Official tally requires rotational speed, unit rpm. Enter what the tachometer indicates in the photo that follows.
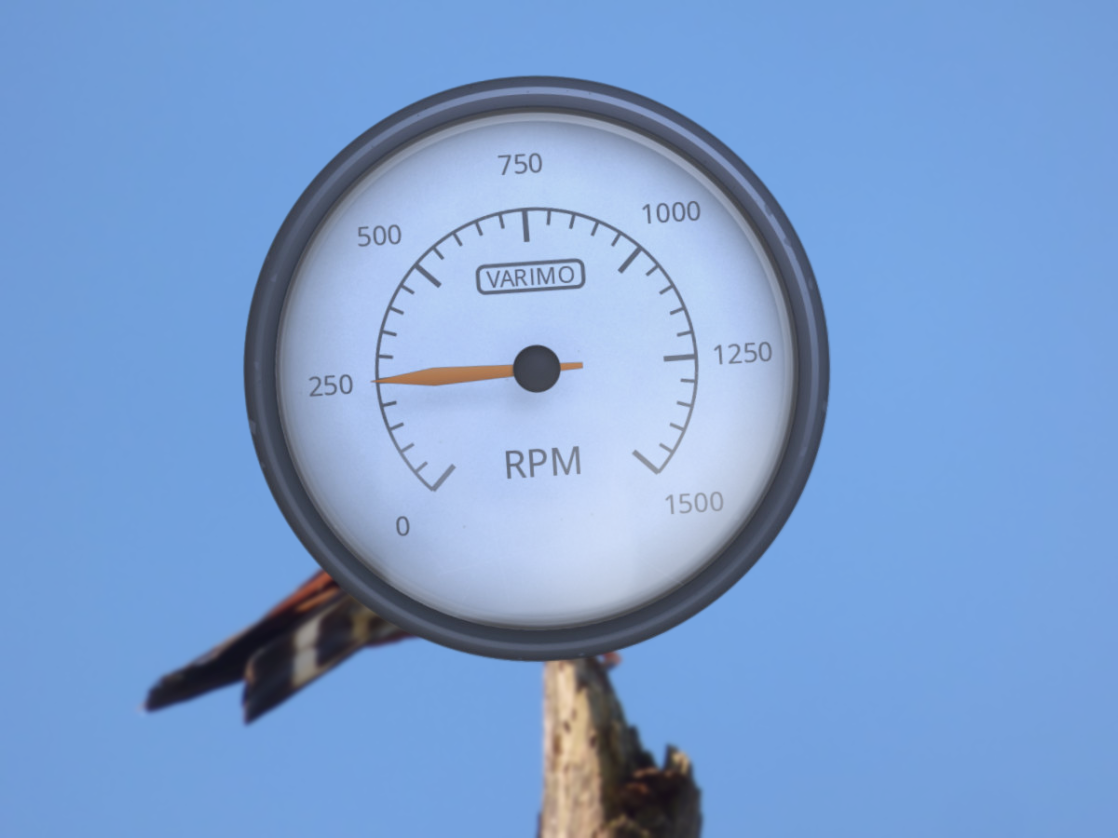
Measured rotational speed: 250 rpm
